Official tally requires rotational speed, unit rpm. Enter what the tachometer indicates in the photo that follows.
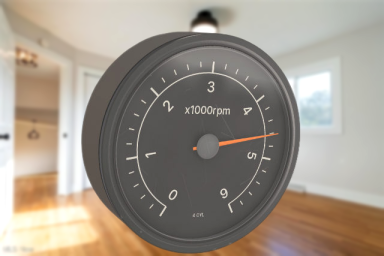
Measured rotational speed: 4600 rpm
